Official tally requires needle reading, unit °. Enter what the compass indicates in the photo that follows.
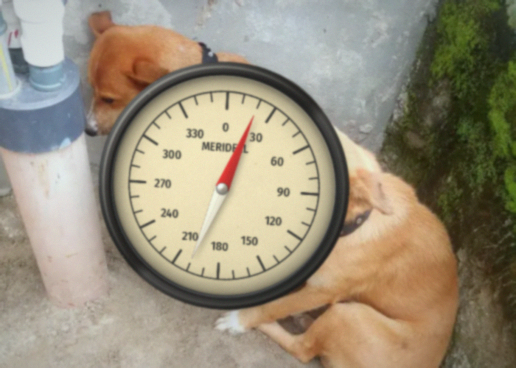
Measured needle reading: 20 °
